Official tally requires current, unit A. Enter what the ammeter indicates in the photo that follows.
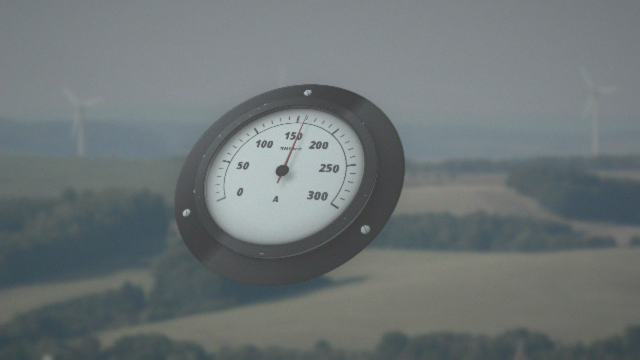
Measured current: 160 A
